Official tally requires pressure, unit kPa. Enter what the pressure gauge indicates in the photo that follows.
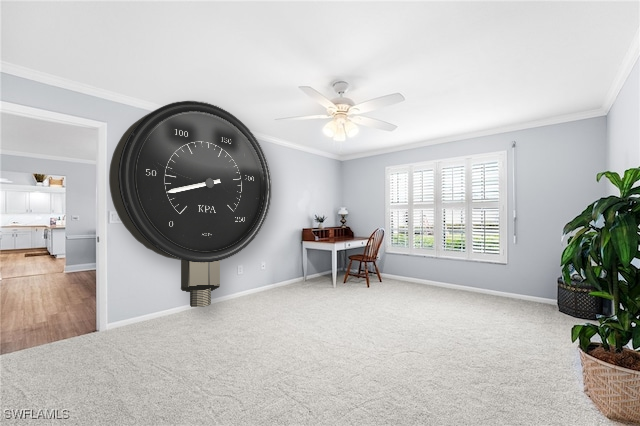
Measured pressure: 30 kPa
